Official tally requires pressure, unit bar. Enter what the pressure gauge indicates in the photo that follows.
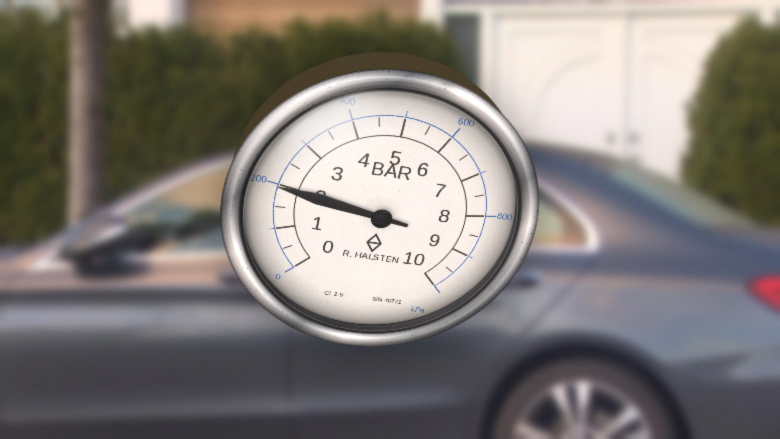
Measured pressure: 2 bar
